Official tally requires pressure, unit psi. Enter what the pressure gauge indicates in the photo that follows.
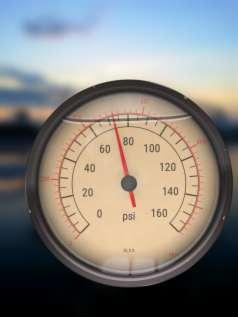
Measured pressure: 72.5 psi
